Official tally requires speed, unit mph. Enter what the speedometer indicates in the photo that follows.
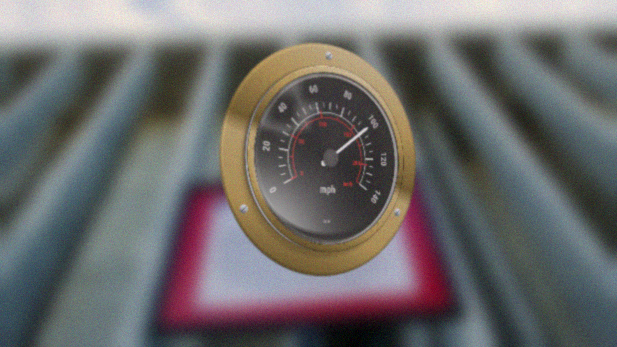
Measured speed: 100 mph
